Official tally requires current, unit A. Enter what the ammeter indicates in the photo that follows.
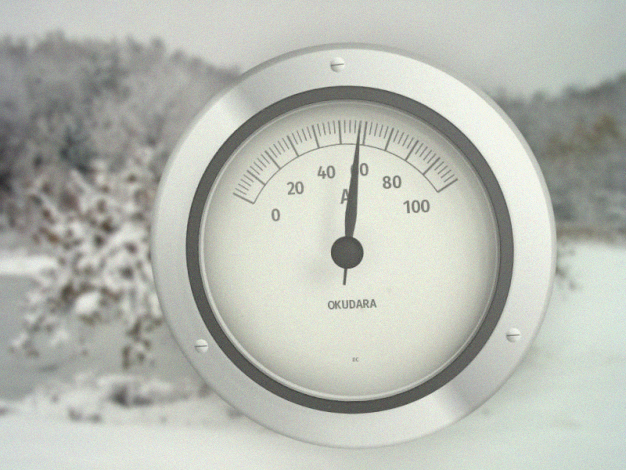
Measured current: 58 A
